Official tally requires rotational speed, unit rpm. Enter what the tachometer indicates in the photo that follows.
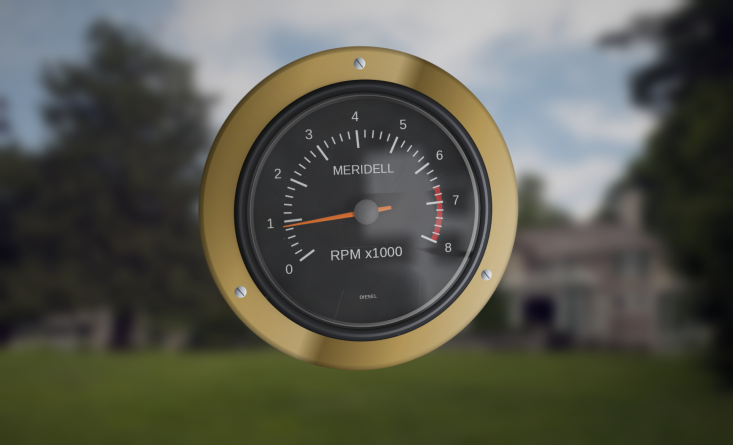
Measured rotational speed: 900 rpm
